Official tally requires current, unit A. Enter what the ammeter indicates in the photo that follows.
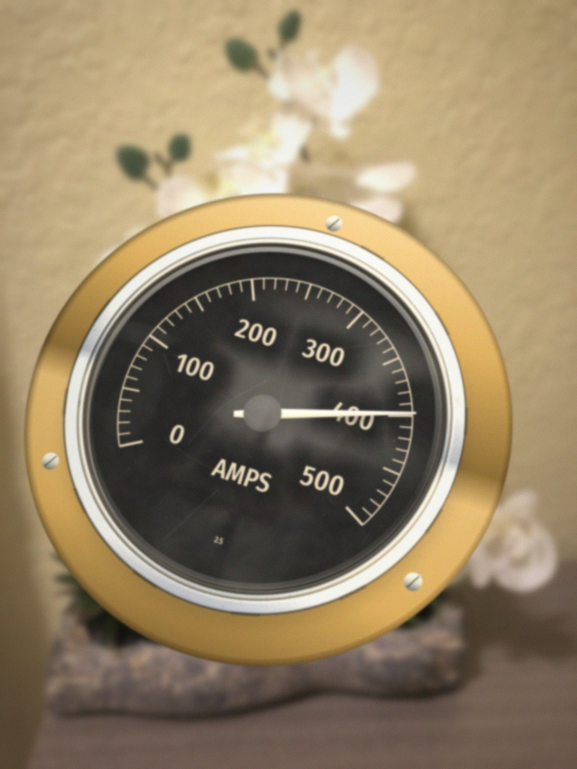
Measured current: 400 A
